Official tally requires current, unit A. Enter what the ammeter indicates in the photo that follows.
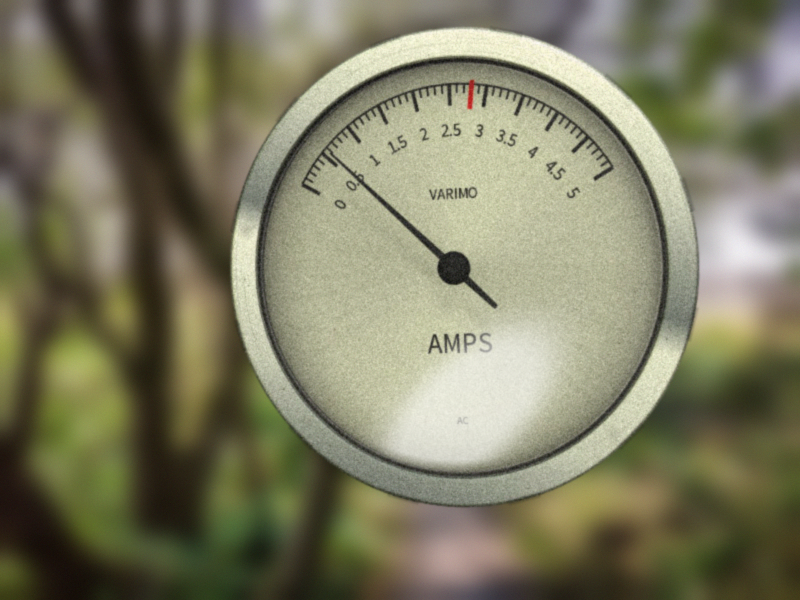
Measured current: 0.6 A
